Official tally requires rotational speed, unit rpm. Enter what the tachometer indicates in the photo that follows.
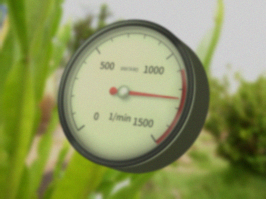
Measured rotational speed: 1250 rpm
